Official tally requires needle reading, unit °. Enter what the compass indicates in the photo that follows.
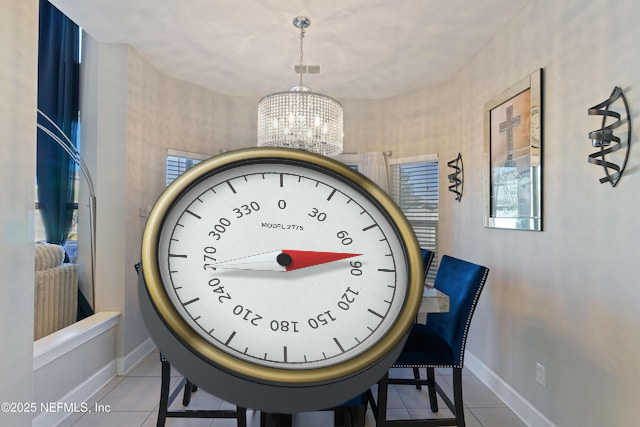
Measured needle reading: 80 °
